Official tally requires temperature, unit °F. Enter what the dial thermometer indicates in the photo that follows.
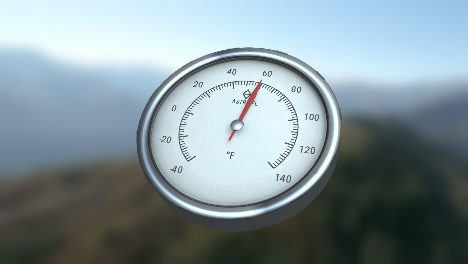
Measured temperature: 60 °F
